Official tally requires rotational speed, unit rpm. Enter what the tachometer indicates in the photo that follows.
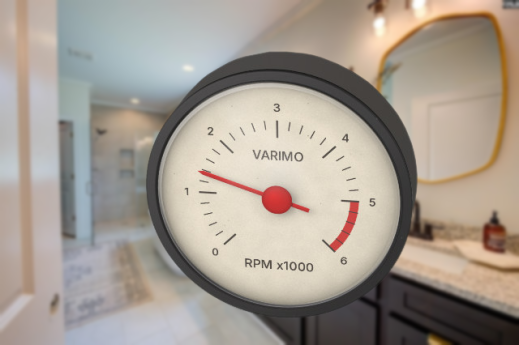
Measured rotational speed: 1400 rpm
